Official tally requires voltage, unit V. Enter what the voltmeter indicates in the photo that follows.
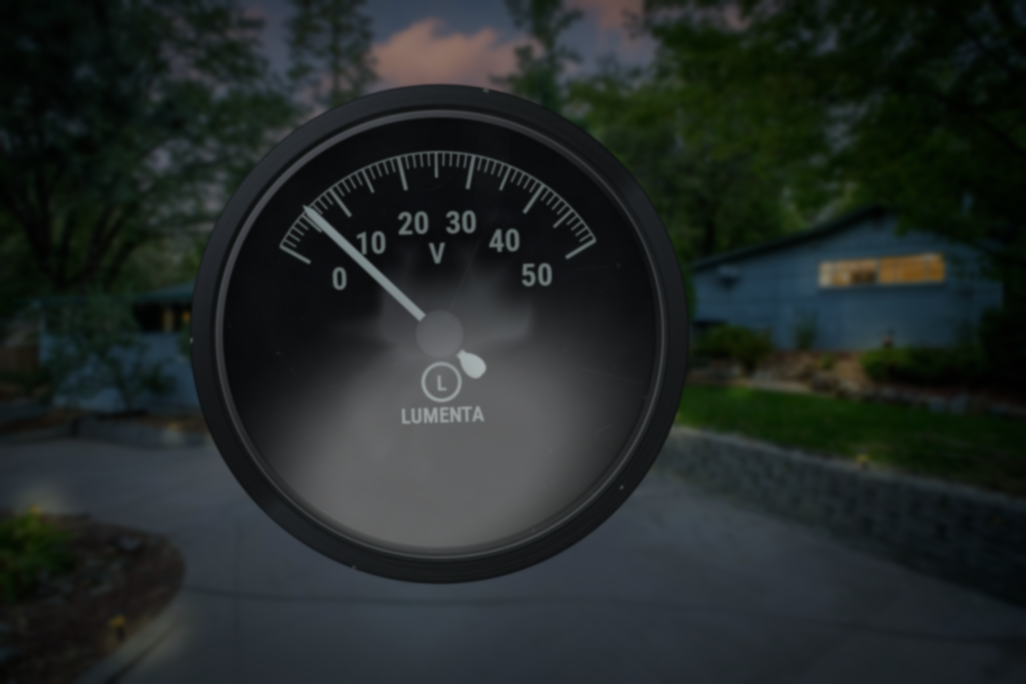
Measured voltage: 6 V
